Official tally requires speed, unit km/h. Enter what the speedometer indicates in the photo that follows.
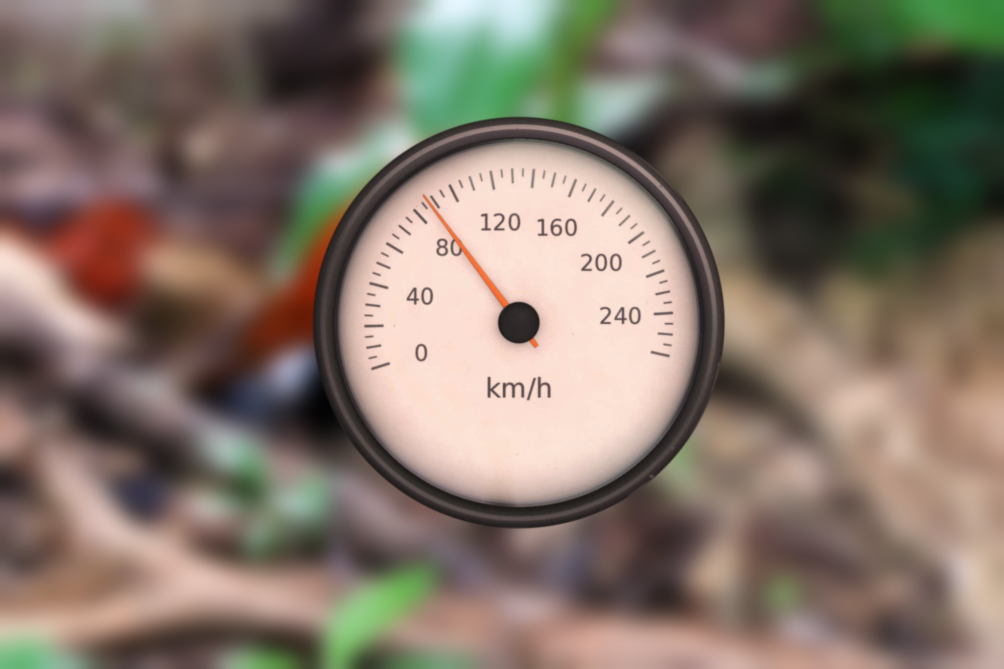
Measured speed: 87.5 km/h
